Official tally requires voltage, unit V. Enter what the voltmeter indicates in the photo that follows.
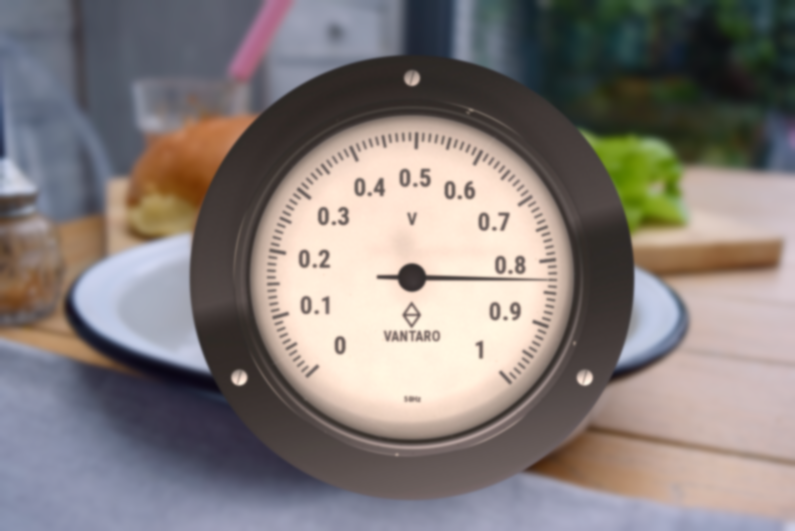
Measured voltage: 0.83 V
